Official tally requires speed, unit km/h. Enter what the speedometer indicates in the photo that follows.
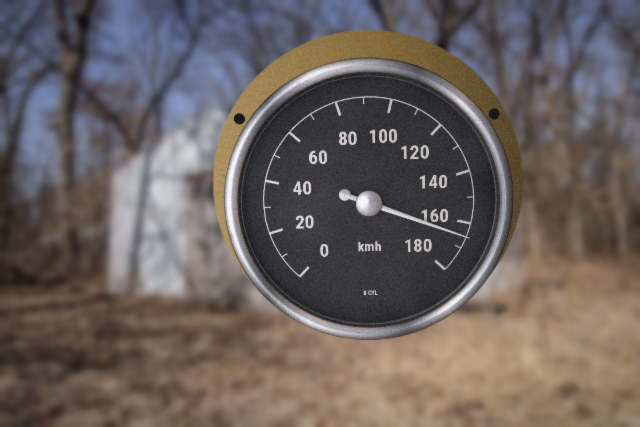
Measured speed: 165 km/h
